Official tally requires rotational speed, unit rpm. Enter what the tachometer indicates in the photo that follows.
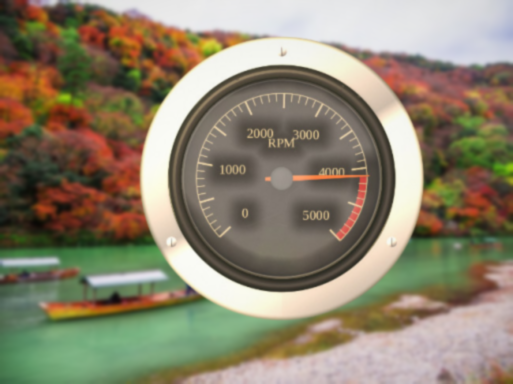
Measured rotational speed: 4100 rpm
